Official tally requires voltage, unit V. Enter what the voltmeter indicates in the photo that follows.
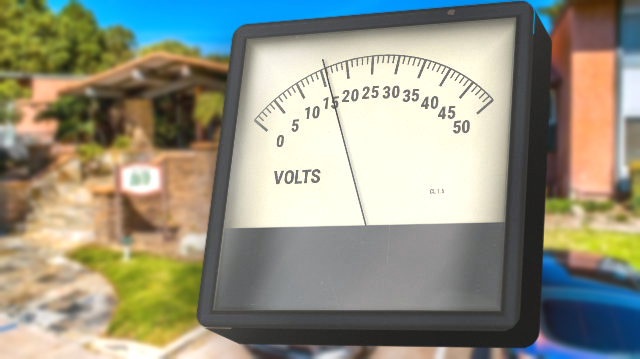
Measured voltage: 16 V
